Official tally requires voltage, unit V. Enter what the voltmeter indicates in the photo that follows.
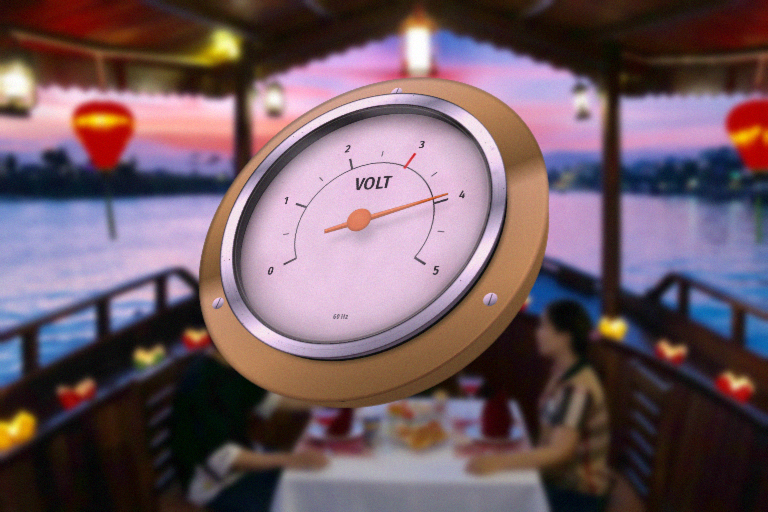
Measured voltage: 4 V
